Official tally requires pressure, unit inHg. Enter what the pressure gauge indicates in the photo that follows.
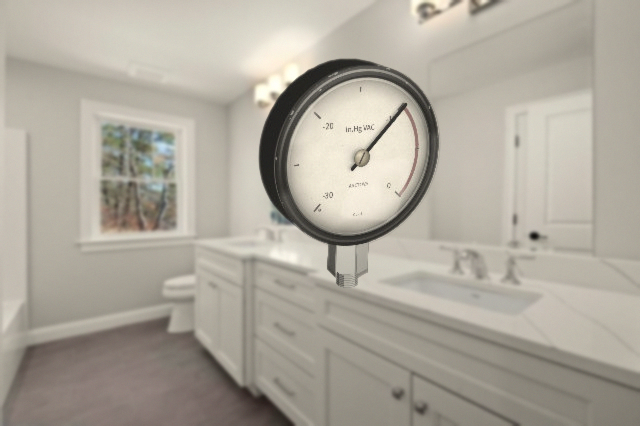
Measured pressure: -10 inHg
